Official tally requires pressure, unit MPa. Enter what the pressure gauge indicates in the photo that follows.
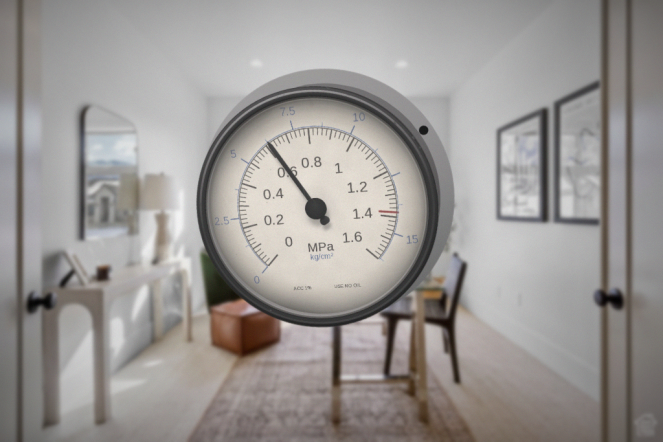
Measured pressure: 0.62 MPa
